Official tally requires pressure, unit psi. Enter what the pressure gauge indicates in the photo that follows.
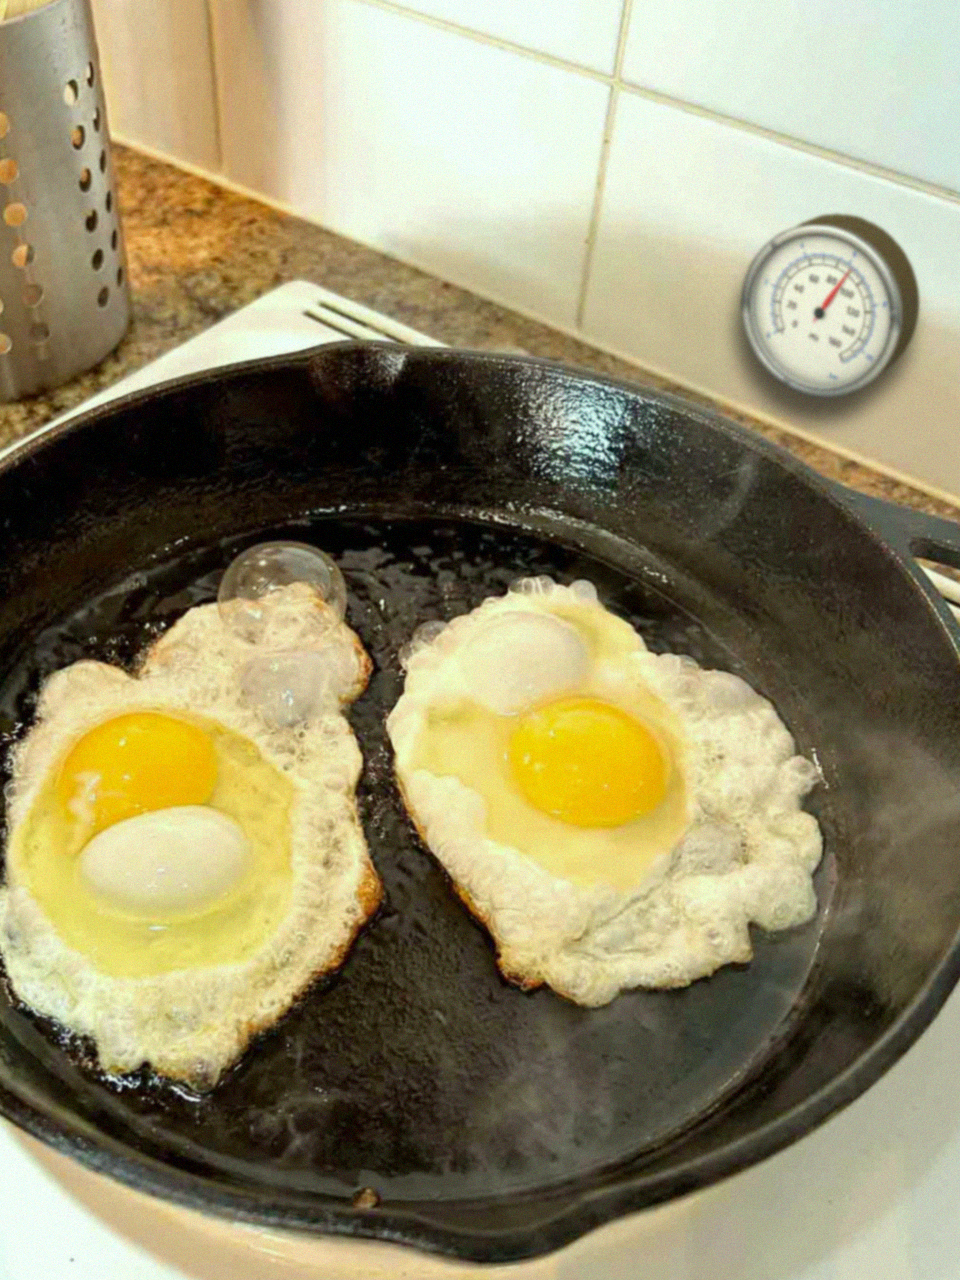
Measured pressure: 90 psi
